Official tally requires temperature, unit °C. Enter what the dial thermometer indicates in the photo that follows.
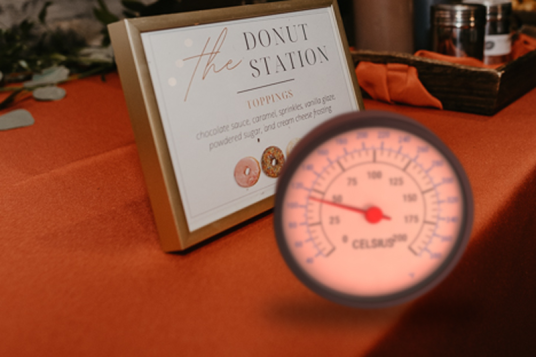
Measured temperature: 45 °C
